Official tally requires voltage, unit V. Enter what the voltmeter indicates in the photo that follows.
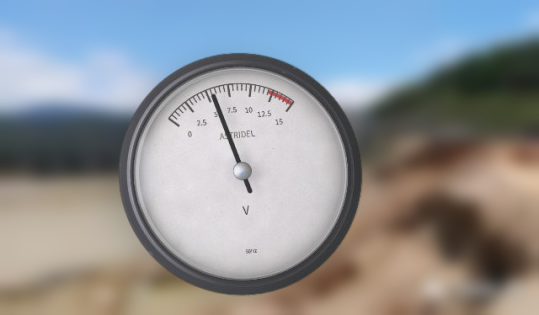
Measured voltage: 5.5 V
